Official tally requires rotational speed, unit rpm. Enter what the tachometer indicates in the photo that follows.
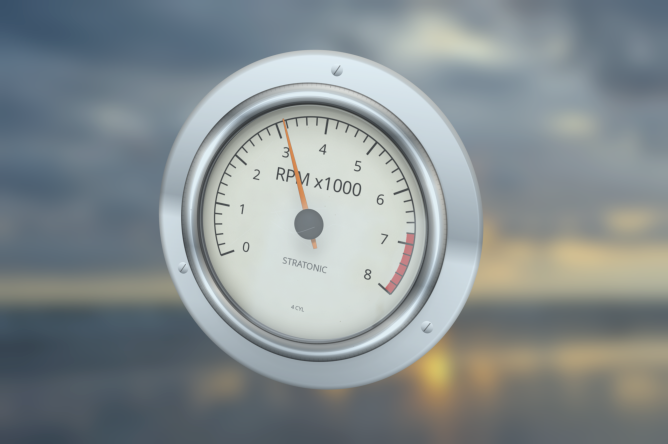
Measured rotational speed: 3200 rpm
